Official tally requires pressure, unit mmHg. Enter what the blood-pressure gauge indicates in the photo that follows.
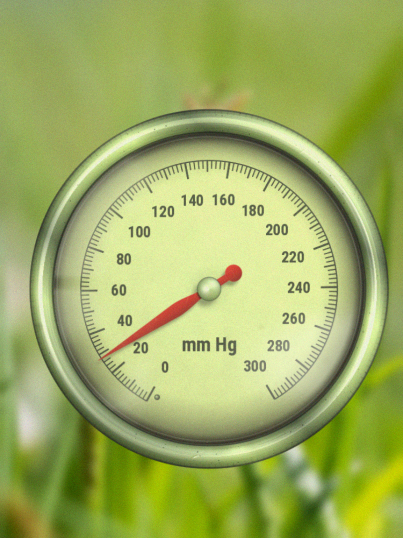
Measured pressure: 28 mmHg
